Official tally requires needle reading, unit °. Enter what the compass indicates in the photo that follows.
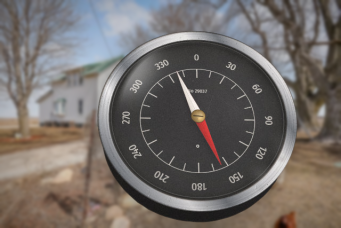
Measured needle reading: 157.5 °
